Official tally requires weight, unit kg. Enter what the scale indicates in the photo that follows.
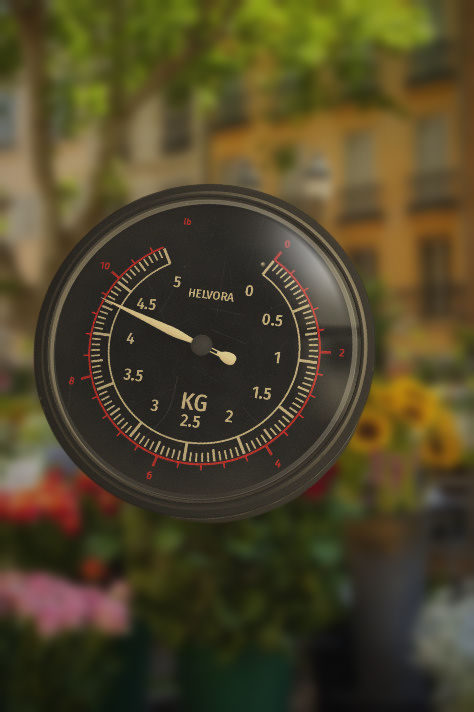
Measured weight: 4.3 kg
